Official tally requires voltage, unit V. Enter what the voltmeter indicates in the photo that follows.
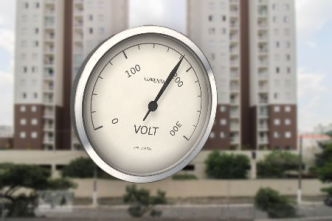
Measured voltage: 180 V
